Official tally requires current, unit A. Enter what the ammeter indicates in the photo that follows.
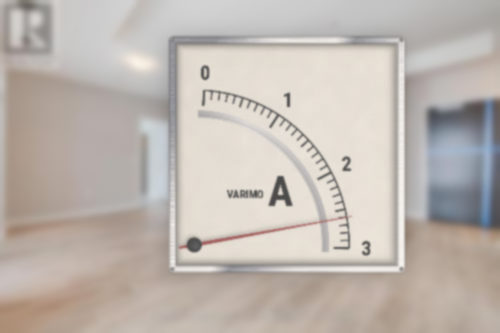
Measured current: 2.6 A
